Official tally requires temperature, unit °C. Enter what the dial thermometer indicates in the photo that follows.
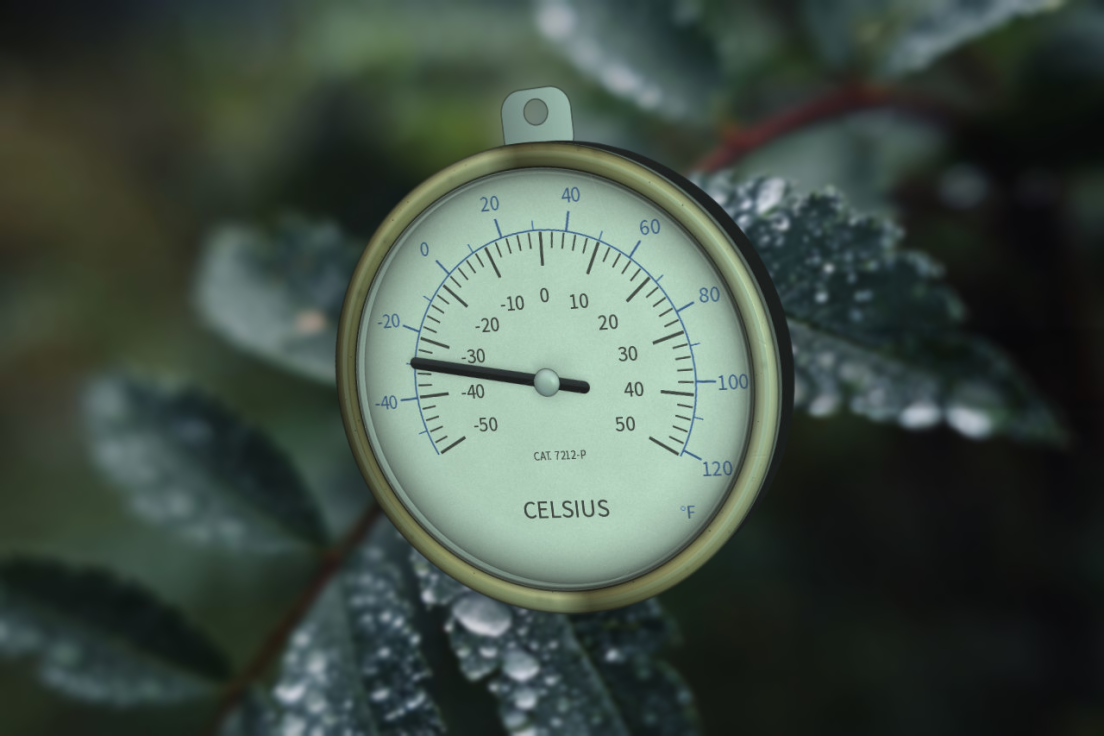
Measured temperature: -34 °C
